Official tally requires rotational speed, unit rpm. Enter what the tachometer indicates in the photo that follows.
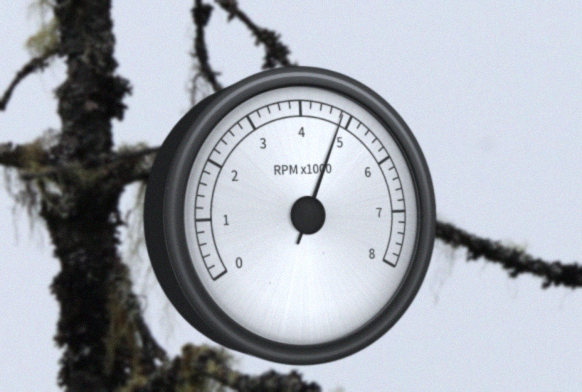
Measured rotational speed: 4800 rpm
